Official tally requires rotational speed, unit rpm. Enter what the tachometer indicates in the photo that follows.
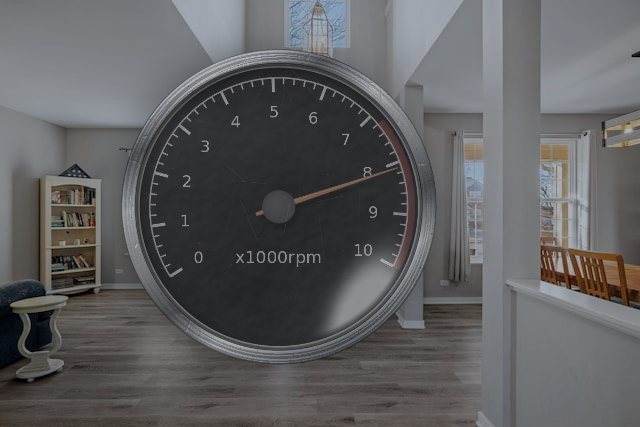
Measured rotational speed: 8100 rpm
